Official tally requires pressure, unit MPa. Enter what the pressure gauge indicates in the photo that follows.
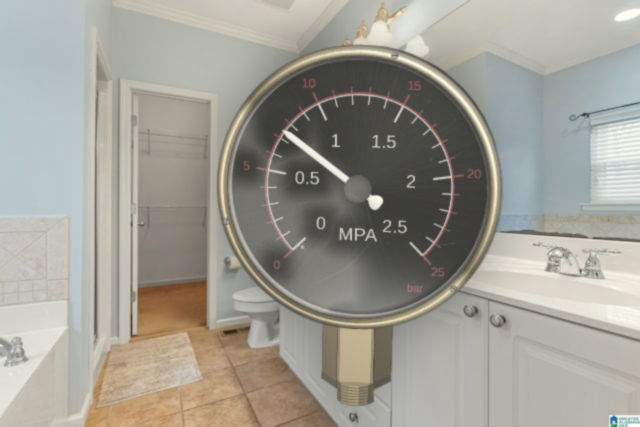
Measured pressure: 0.75 MPa
